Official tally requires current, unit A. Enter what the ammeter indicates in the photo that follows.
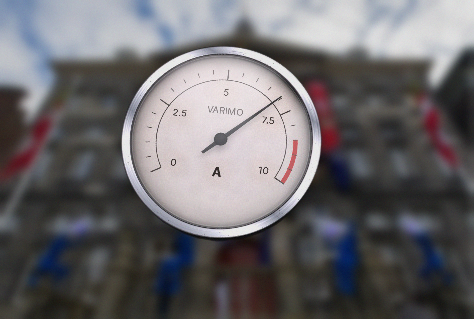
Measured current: 7 A
